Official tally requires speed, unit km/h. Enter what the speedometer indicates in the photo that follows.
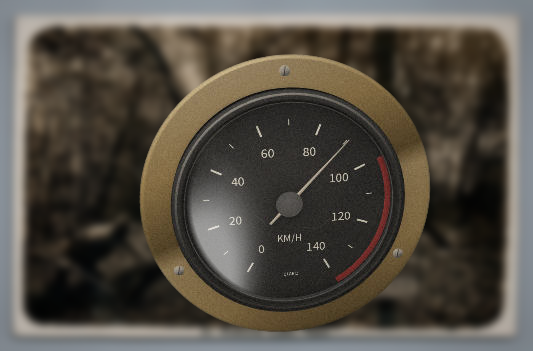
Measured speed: 90 km/h
